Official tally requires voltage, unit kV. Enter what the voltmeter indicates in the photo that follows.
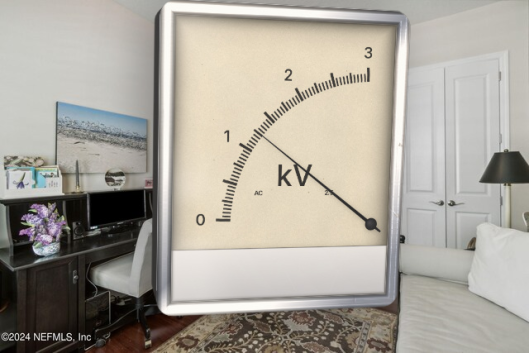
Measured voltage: 1.25 kV
